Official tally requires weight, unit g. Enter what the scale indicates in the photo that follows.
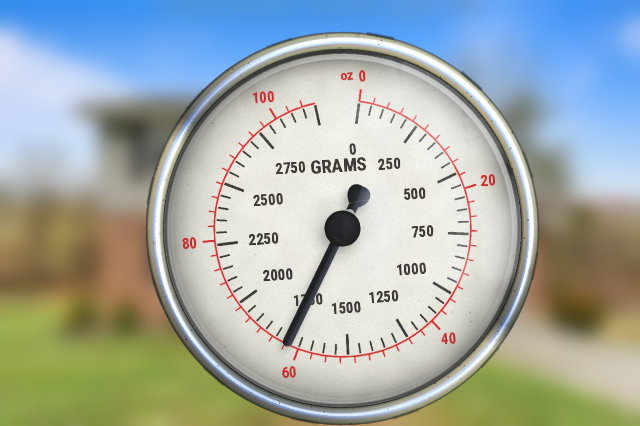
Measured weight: 1750 g
